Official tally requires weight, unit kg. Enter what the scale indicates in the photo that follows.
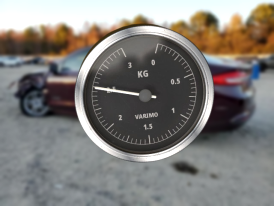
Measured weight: 2.5 kg
